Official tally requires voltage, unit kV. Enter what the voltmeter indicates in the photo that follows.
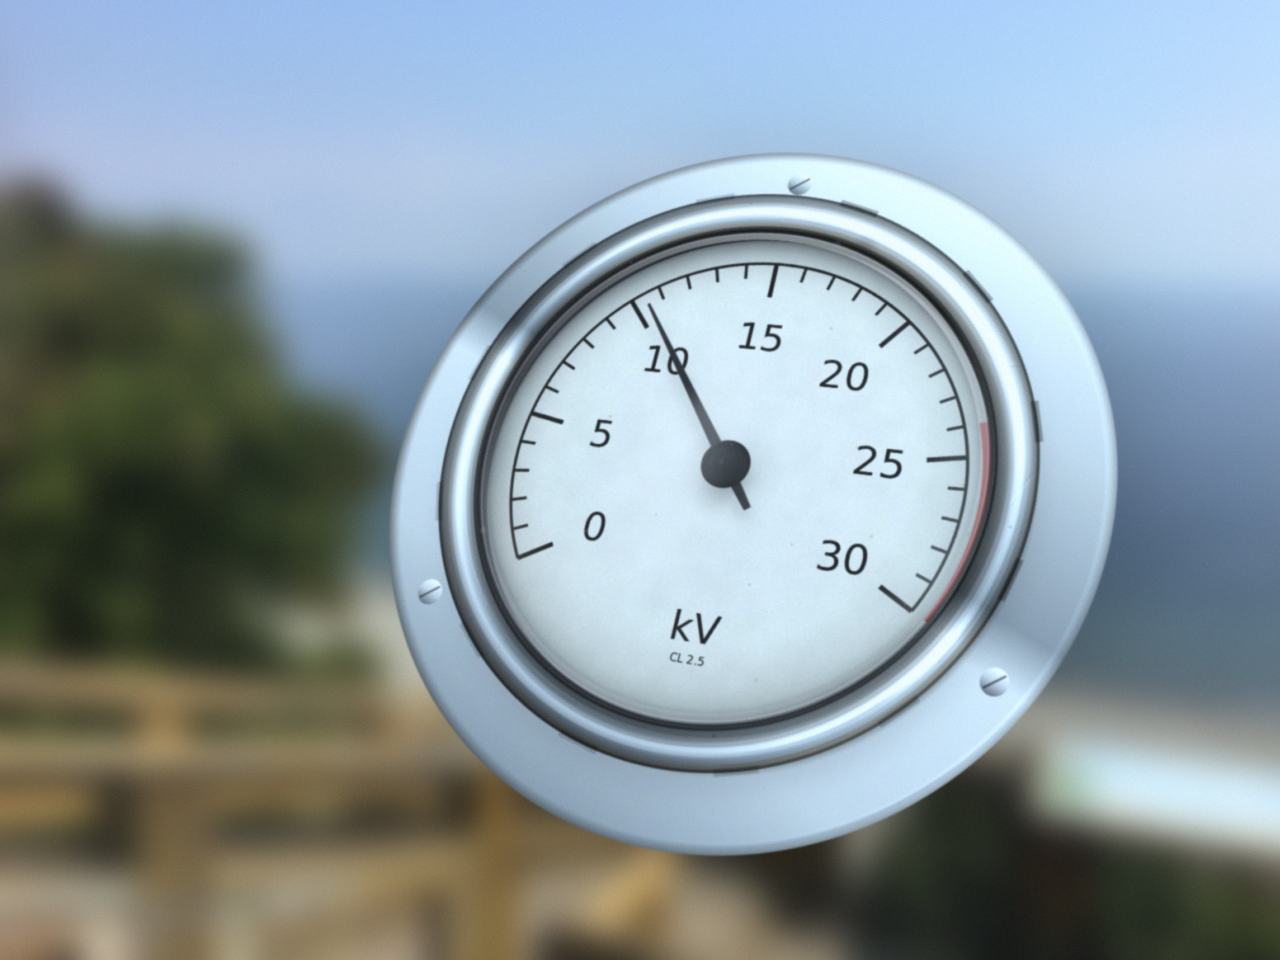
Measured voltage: 10.5 kV
